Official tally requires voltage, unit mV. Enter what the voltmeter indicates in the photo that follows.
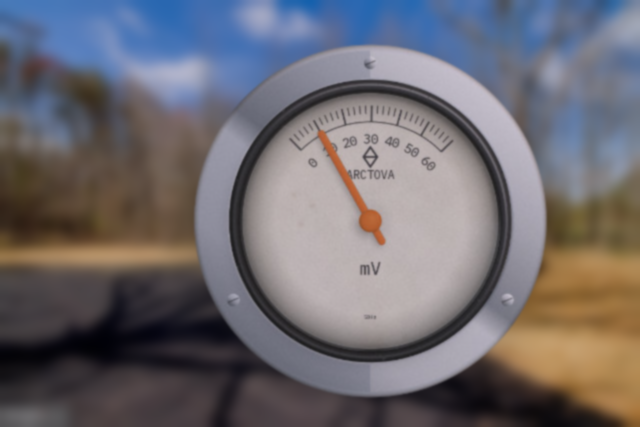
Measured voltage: 10 mV
